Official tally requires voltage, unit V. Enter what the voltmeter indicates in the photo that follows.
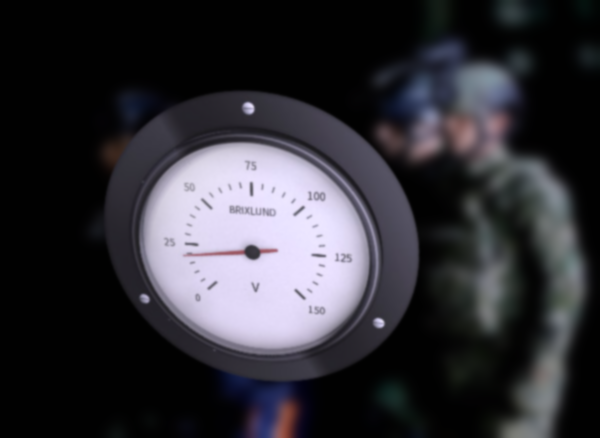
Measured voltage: 20 V
